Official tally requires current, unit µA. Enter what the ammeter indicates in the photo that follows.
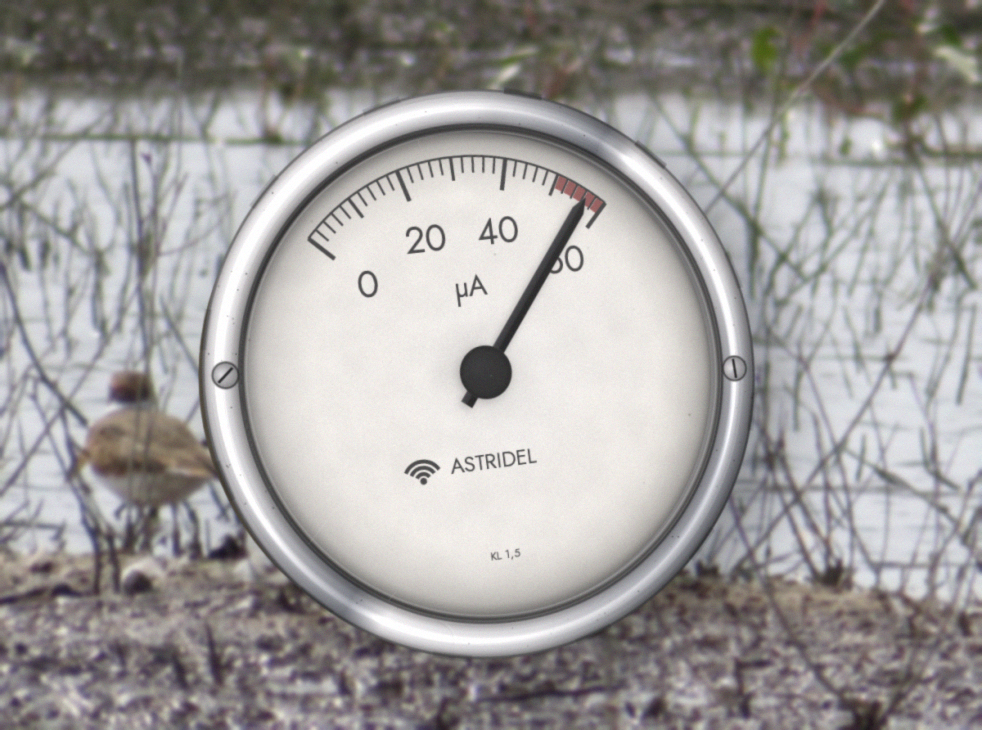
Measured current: 56 µA
